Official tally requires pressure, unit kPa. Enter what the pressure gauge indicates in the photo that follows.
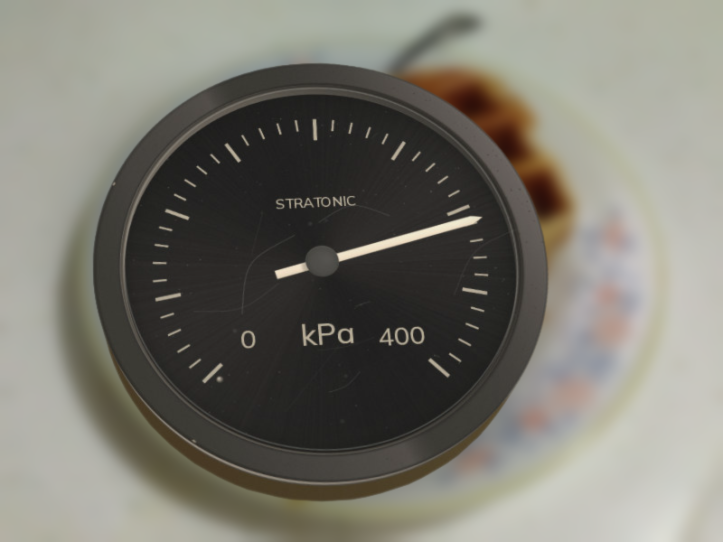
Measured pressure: 310 kPa
